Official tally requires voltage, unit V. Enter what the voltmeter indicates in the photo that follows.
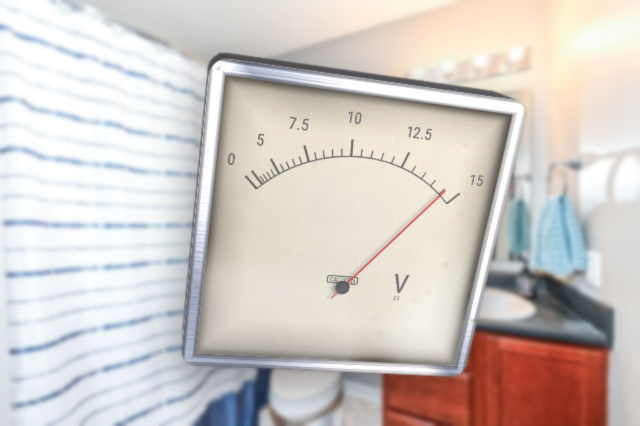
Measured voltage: 14.5 V
